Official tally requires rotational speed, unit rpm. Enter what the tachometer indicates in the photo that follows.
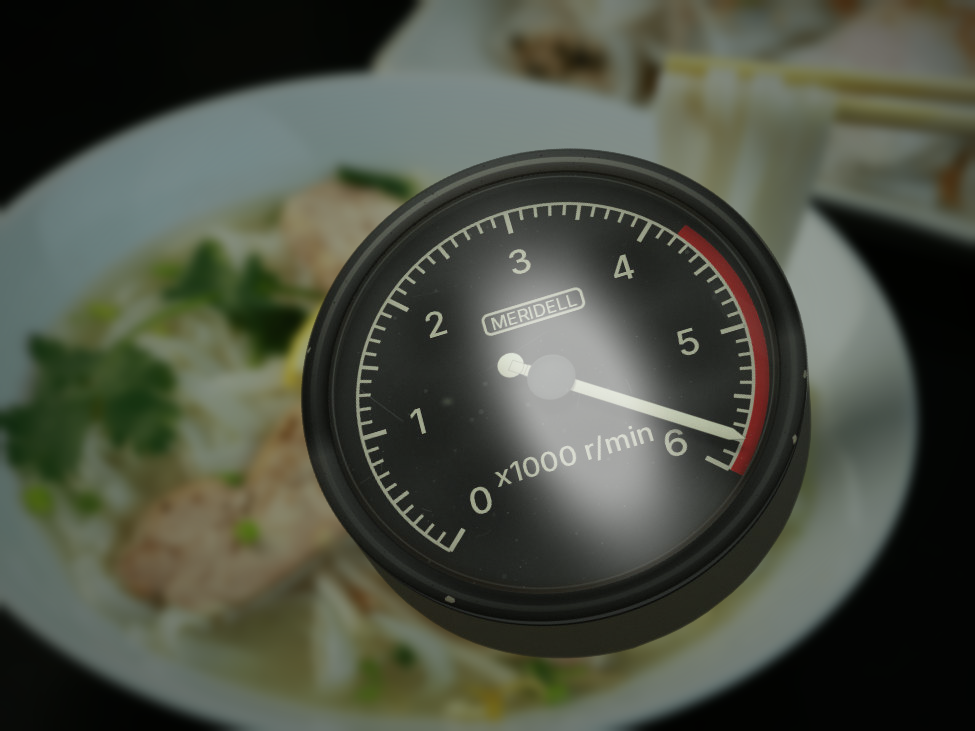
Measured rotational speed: 5800 rpm
